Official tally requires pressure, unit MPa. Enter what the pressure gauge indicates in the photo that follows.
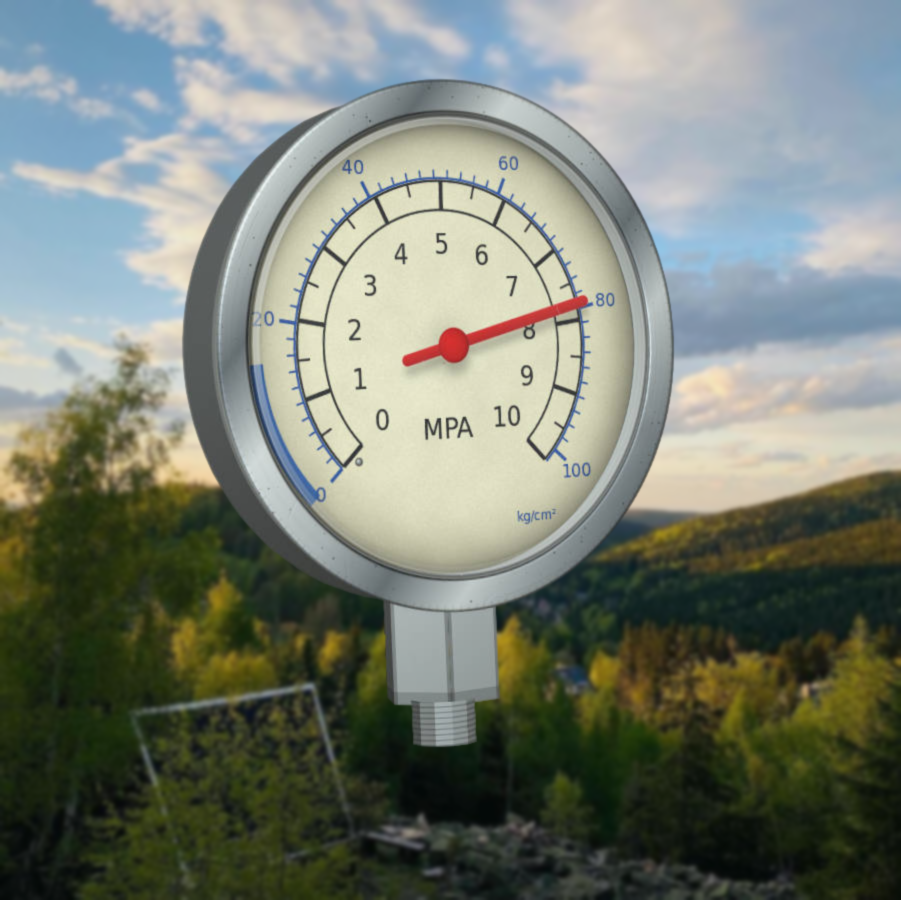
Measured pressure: 7.75 MPa
